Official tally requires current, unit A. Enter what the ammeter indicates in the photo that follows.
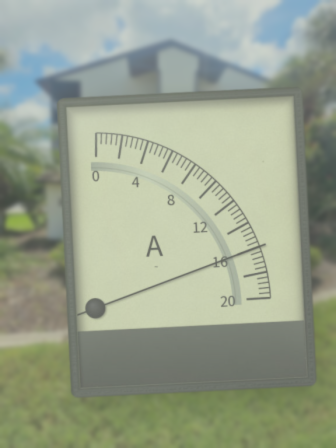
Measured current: 16 A
